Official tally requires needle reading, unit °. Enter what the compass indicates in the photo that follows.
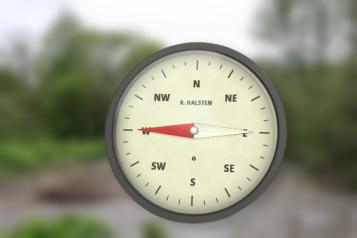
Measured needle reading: 270 °
